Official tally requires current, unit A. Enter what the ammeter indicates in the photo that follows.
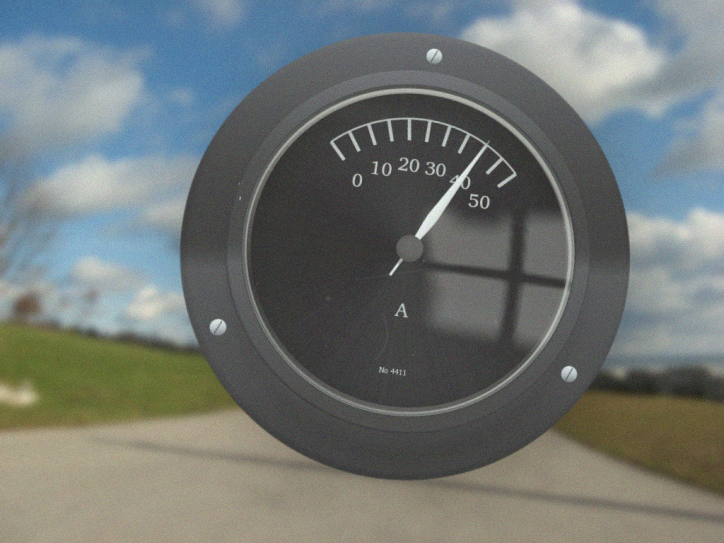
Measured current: 40 A
